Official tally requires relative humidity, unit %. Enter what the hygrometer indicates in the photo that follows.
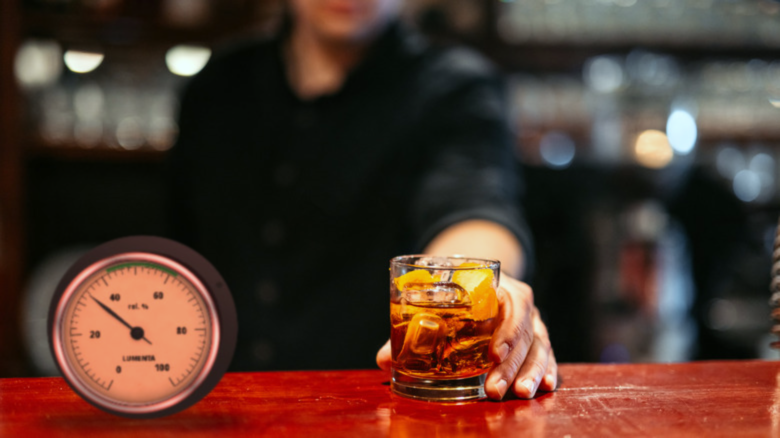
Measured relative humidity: 34 %
